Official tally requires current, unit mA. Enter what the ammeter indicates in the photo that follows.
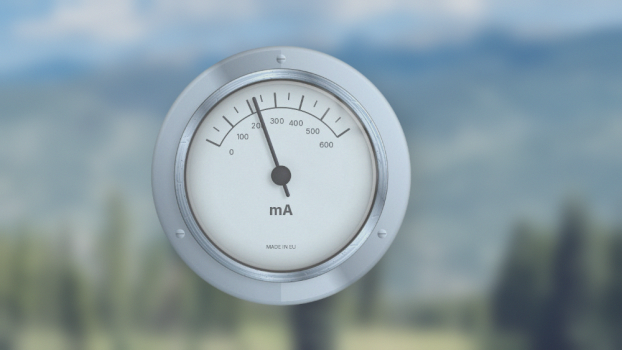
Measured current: 225 mA
